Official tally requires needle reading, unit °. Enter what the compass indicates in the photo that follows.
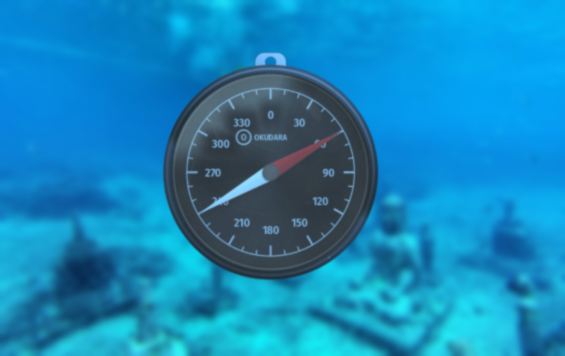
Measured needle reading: 60 °
